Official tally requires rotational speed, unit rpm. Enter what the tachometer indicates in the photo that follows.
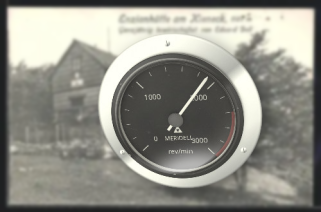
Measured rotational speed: 1900 rpm
